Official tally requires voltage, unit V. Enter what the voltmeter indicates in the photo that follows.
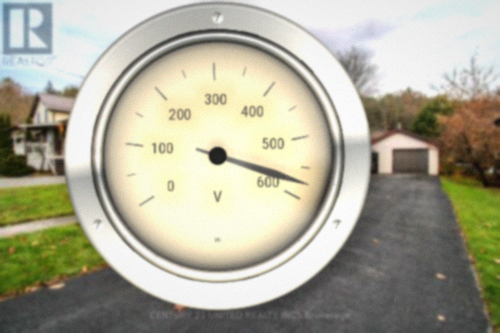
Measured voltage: 575 V
